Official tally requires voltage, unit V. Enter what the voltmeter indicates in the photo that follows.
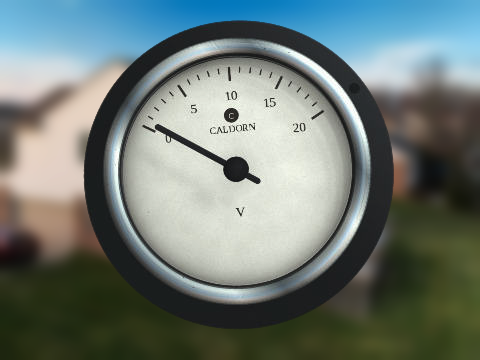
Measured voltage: 0.5 V
